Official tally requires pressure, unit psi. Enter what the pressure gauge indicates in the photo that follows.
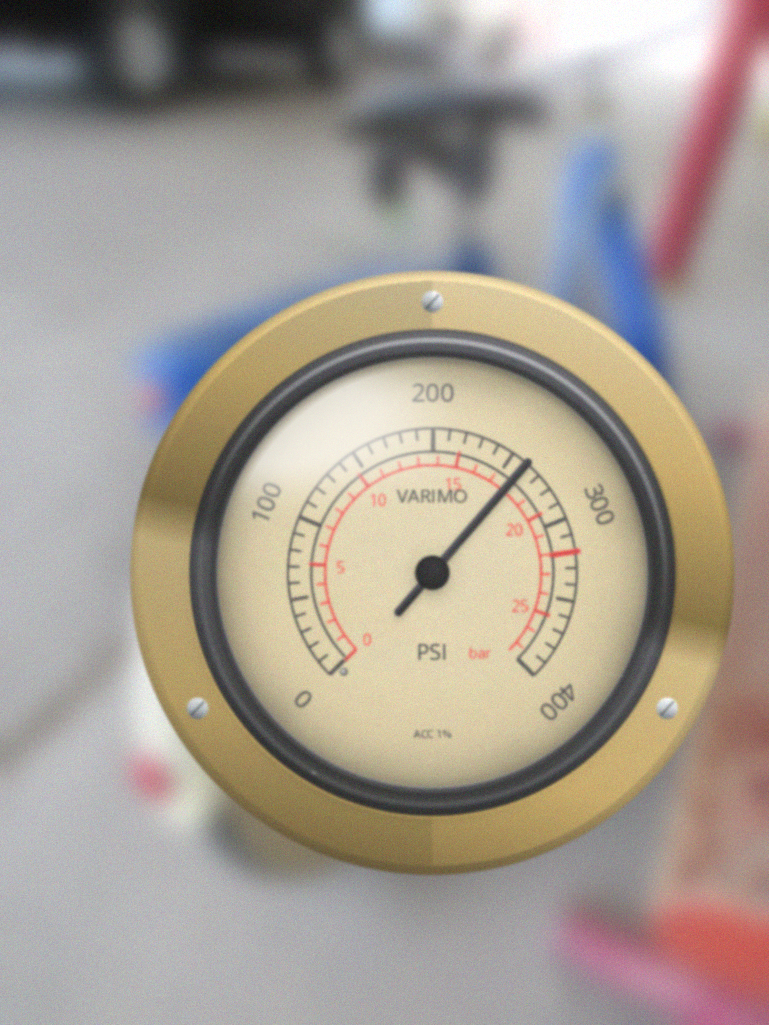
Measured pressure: 260 psi
